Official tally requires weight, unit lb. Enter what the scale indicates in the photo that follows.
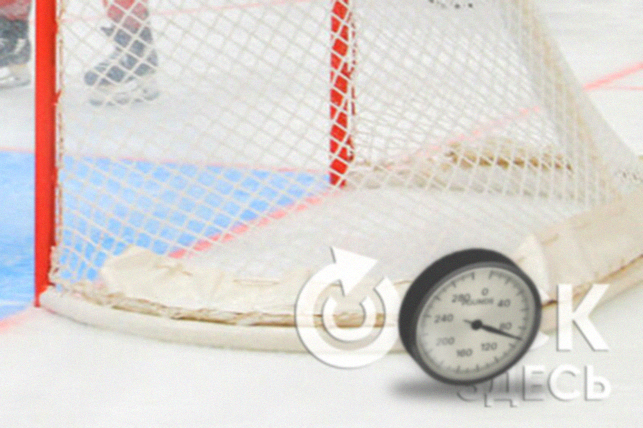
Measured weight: 90 lb
